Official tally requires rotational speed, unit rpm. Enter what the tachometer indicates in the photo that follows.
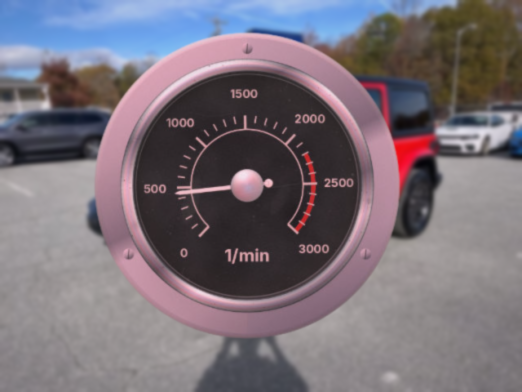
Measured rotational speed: 450 rpm
